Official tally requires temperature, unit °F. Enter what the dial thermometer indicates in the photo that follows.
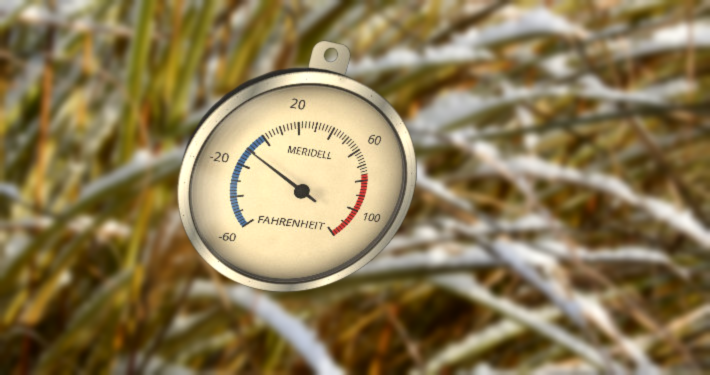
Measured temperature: -10 °F
